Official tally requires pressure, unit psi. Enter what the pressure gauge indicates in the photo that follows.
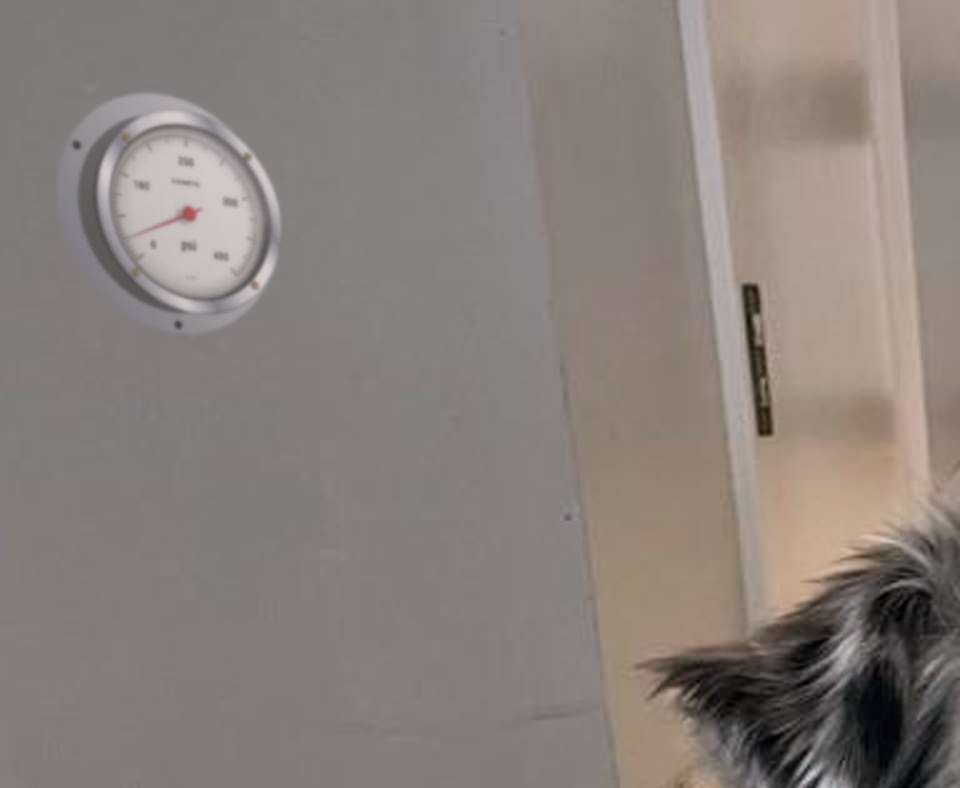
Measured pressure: 25 psi
